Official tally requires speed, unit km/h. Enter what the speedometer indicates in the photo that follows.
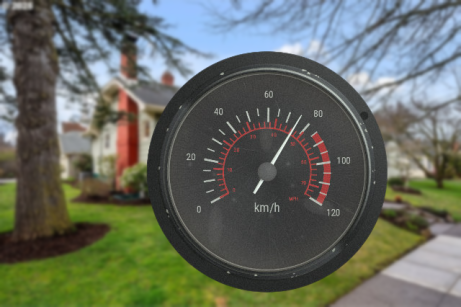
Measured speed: 75 km/h
